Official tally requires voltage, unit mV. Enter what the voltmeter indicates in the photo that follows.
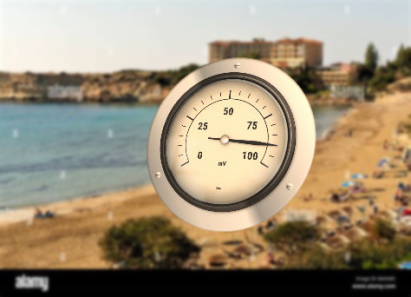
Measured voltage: 90 mV
